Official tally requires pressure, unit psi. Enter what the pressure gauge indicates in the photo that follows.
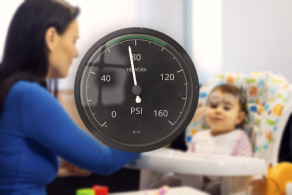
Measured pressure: 75 psi
